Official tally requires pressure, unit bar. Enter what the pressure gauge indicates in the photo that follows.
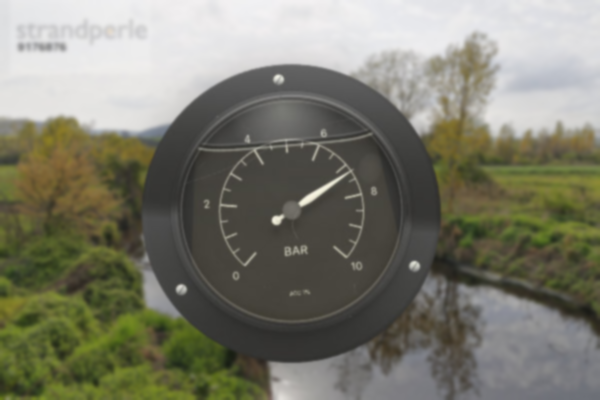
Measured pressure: 7.25 bar
